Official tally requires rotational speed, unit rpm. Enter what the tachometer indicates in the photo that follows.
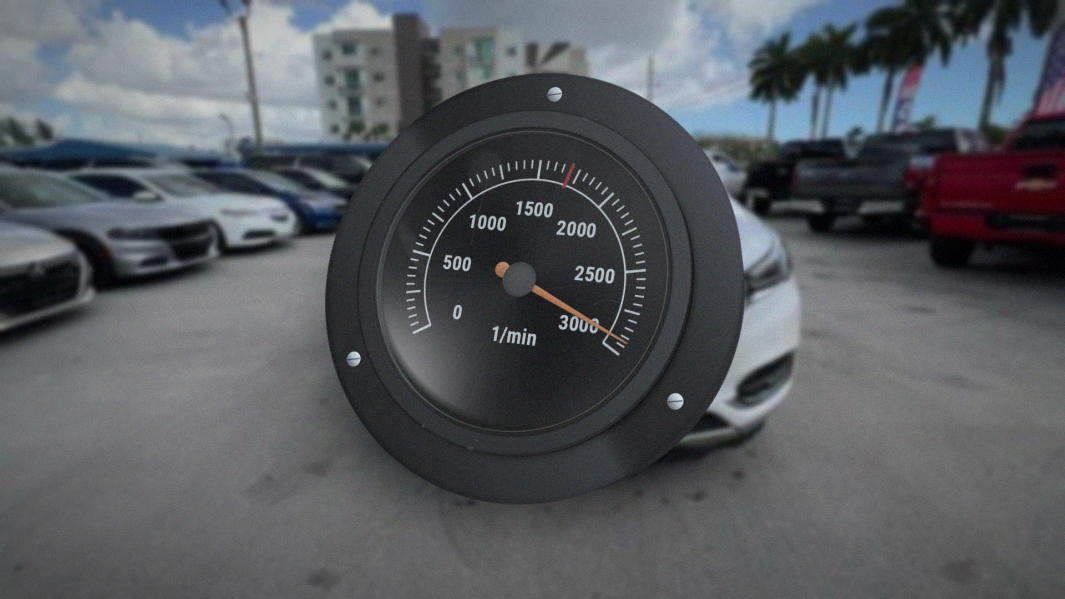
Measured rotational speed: 2925 rpm
